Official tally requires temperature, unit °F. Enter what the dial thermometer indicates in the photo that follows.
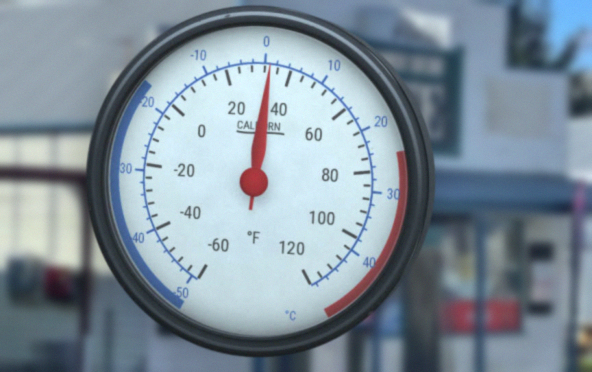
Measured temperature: 34 °F
